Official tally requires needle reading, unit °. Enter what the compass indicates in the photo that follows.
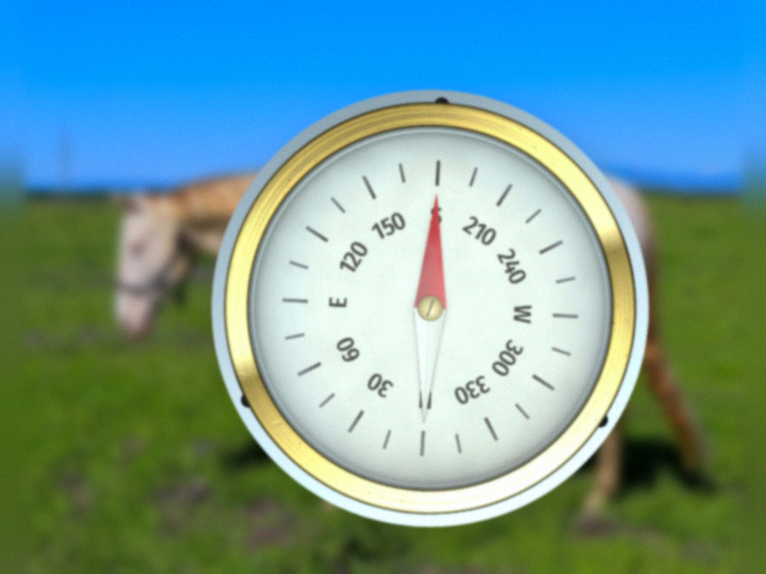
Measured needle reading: 180 °
